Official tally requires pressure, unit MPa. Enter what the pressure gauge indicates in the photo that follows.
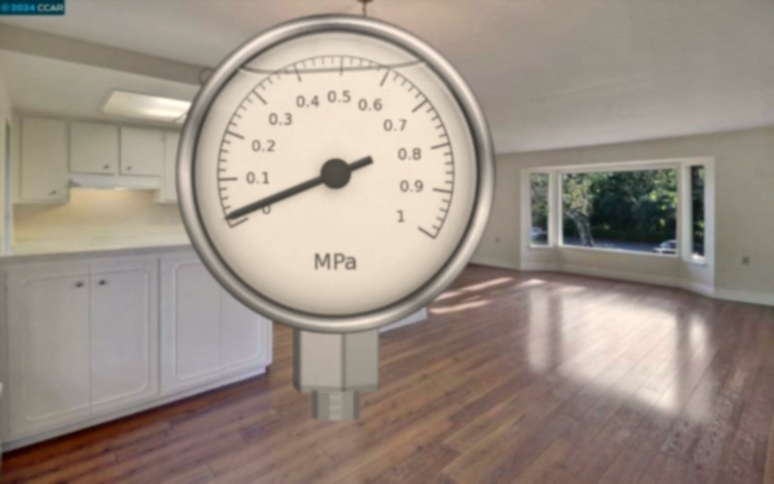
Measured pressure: 0.02 MPa
